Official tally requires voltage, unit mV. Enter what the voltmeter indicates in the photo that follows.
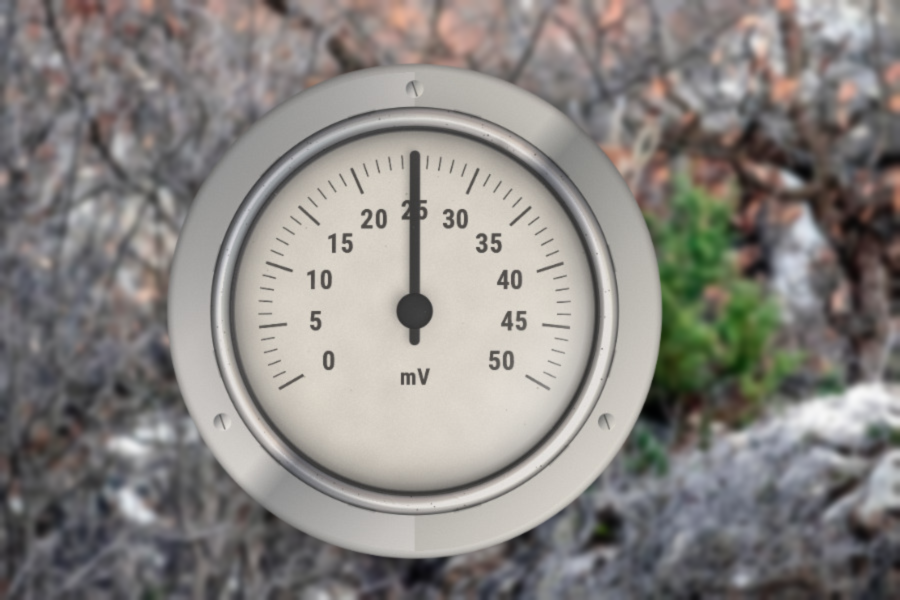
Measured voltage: 25 mV
